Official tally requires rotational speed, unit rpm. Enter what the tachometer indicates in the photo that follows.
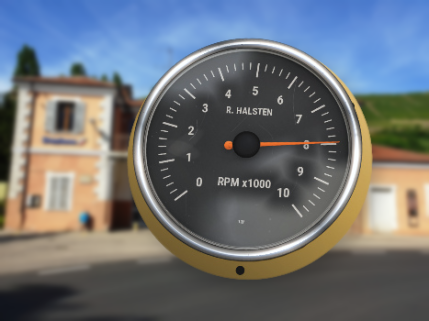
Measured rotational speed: 8000 rpm
